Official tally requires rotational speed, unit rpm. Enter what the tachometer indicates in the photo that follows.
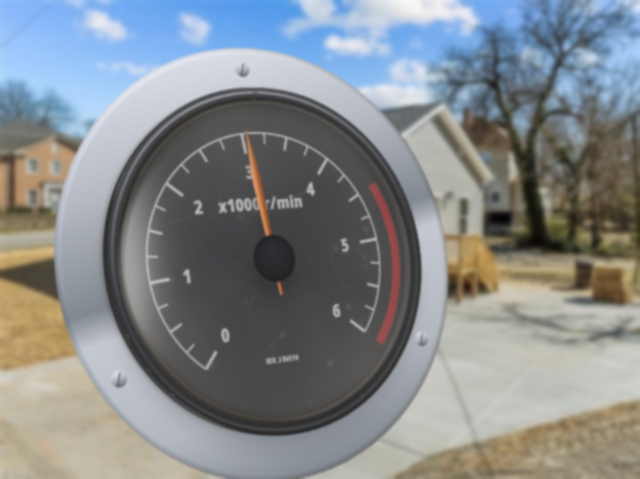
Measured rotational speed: 3000 rpm
